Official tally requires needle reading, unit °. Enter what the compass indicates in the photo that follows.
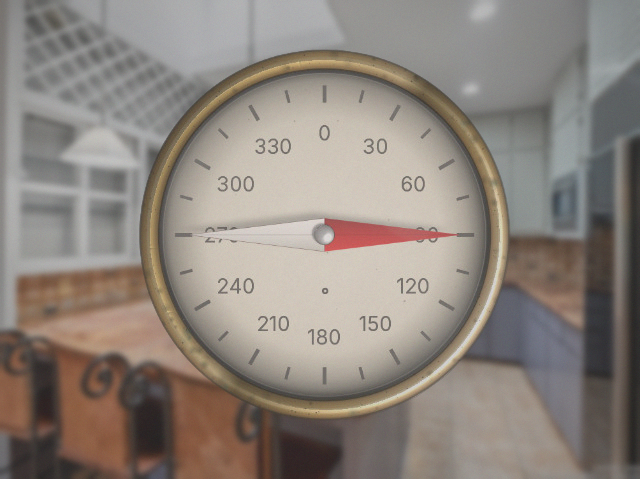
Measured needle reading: 90 °
